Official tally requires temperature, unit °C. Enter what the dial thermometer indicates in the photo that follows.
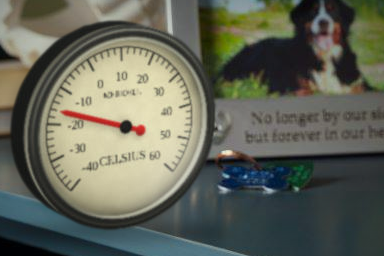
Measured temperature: -16 °C
